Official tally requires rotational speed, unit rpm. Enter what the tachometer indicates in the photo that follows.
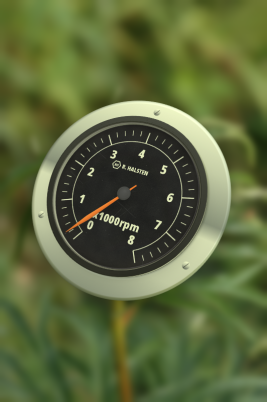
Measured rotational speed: 200 rpm
